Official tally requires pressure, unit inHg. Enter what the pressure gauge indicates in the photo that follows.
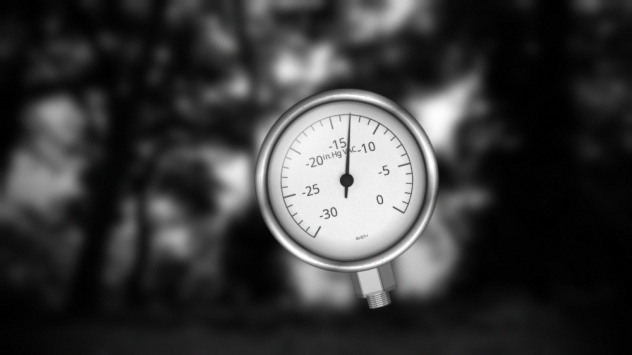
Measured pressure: -13 inHg
